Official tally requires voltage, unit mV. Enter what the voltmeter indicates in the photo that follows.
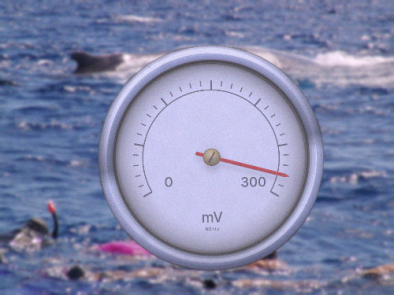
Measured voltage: 280 mV
